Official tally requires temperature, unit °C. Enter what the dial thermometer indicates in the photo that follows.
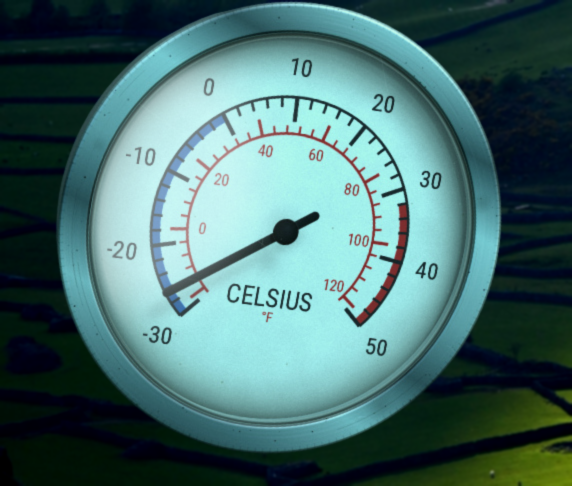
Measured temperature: -26 °C
